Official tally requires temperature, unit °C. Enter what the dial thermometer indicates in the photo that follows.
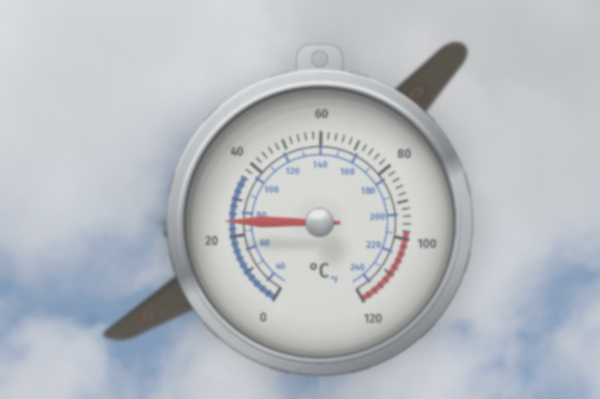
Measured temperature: 24 °C
